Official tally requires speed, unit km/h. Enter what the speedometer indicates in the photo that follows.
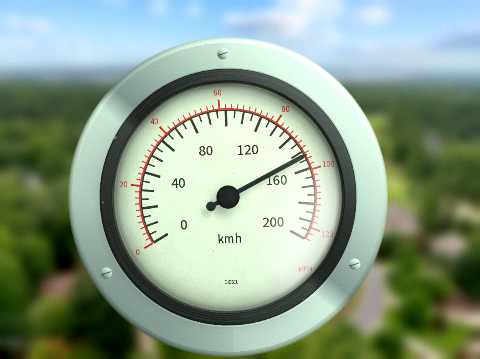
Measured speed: 152.5 km/h
